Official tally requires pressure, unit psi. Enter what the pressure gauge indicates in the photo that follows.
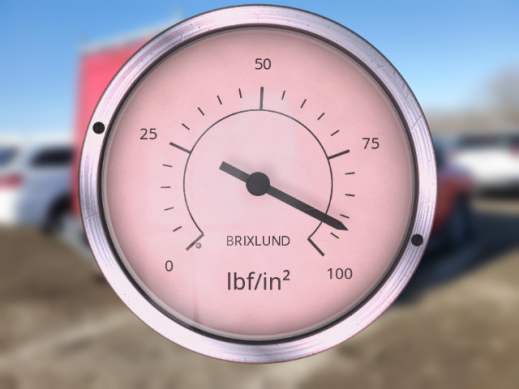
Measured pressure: 92.5 psi
